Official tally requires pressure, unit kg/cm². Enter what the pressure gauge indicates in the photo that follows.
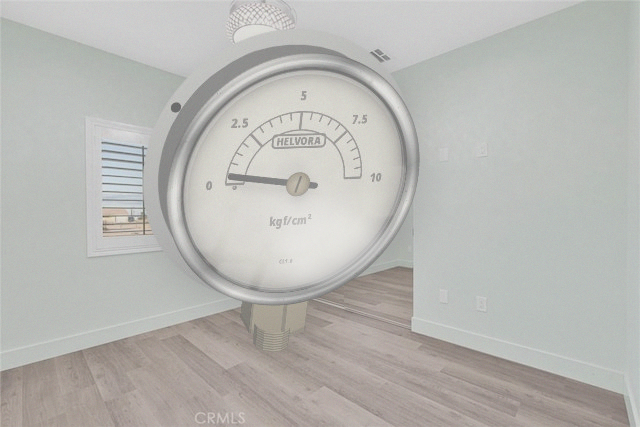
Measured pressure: 0.5 kg/cm²
